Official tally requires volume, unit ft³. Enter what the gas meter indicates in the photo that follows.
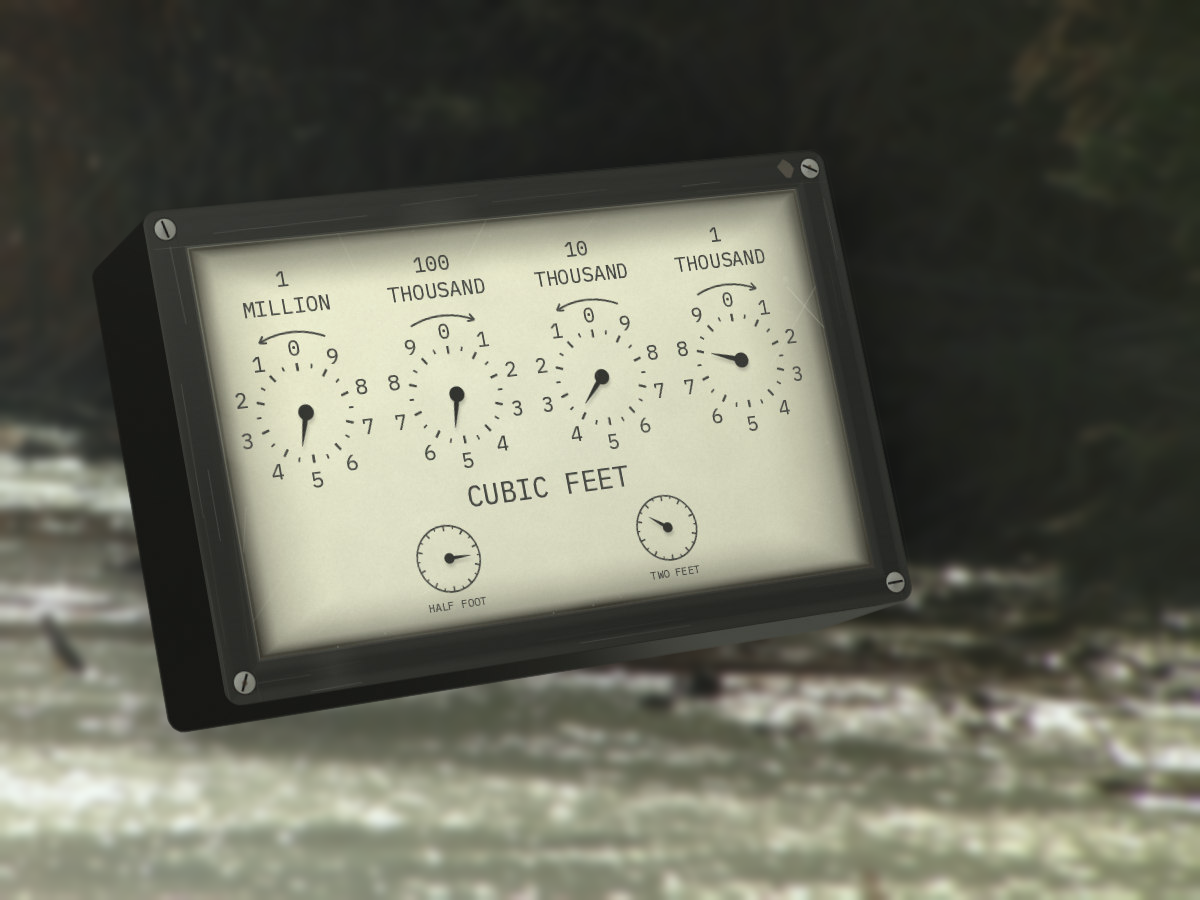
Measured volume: 453800 ft³
